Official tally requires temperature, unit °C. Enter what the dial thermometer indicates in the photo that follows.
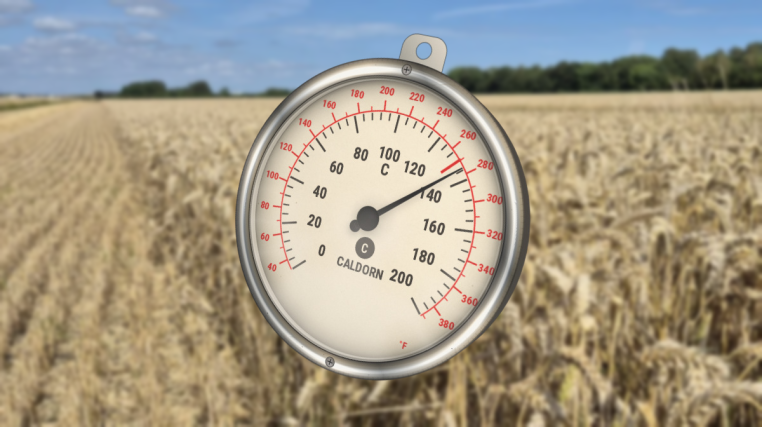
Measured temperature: 136 °C
